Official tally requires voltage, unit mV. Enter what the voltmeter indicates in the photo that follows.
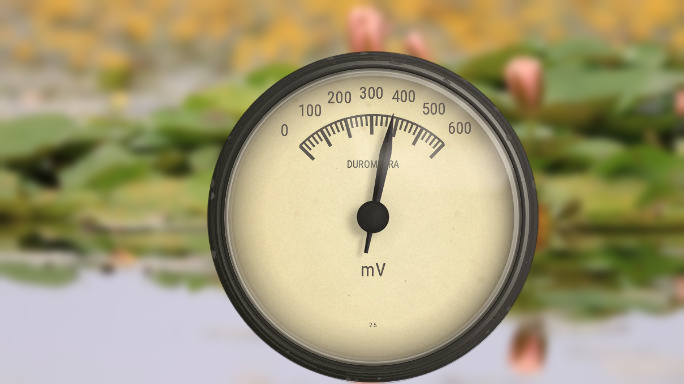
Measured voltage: 380 mV
